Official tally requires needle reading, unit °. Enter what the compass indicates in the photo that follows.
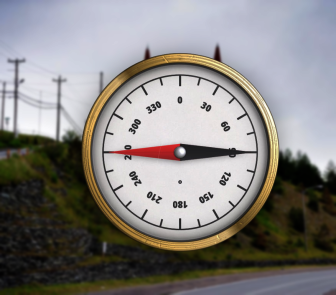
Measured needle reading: 270 °
